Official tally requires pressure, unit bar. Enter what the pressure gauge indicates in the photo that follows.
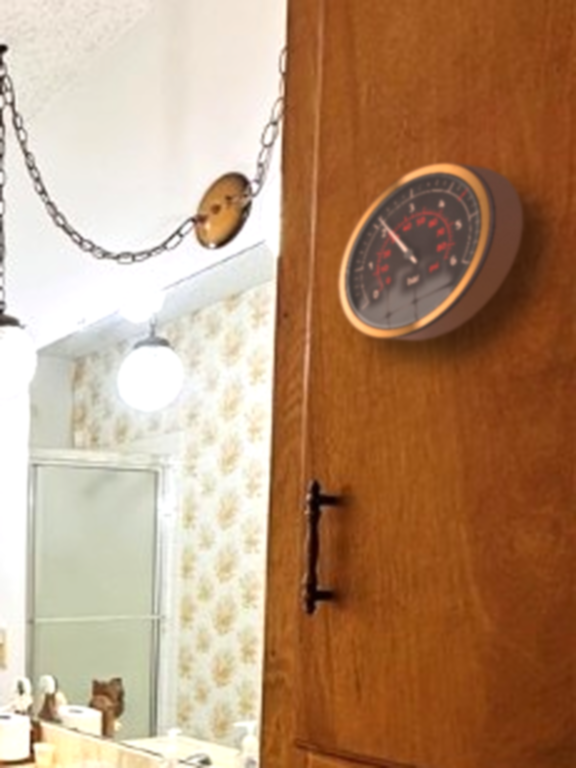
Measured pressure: 2.2 bar
